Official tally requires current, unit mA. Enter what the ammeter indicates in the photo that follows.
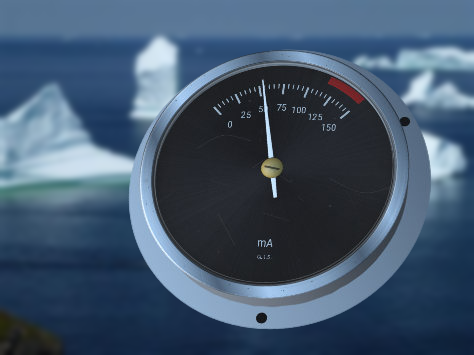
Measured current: 55 mA
